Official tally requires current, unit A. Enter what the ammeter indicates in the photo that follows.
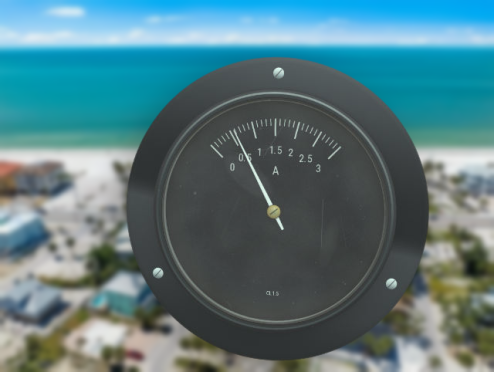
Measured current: 0.6 A
